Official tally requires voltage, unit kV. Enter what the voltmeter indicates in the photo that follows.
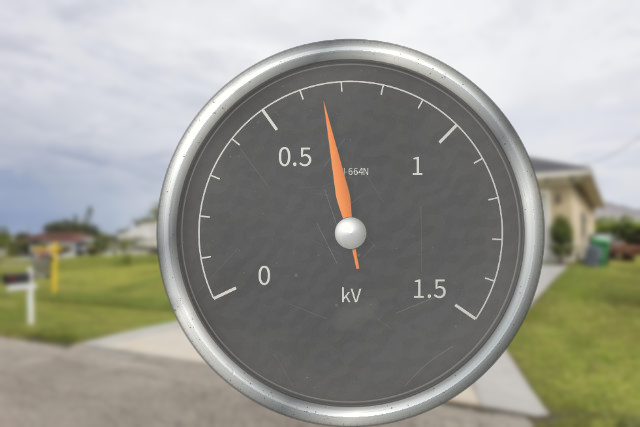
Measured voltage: 0.65 kV
